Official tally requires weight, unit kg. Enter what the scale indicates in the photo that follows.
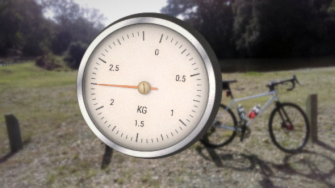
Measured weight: 2.25 kg
